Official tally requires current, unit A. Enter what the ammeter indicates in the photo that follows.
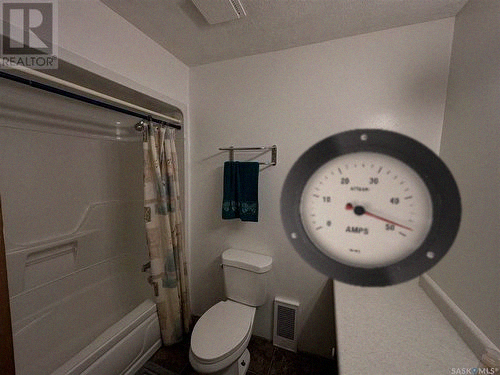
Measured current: 48 A
